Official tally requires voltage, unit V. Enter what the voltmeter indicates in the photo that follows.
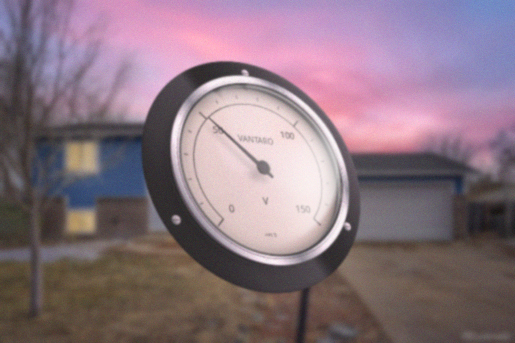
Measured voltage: 50 V
